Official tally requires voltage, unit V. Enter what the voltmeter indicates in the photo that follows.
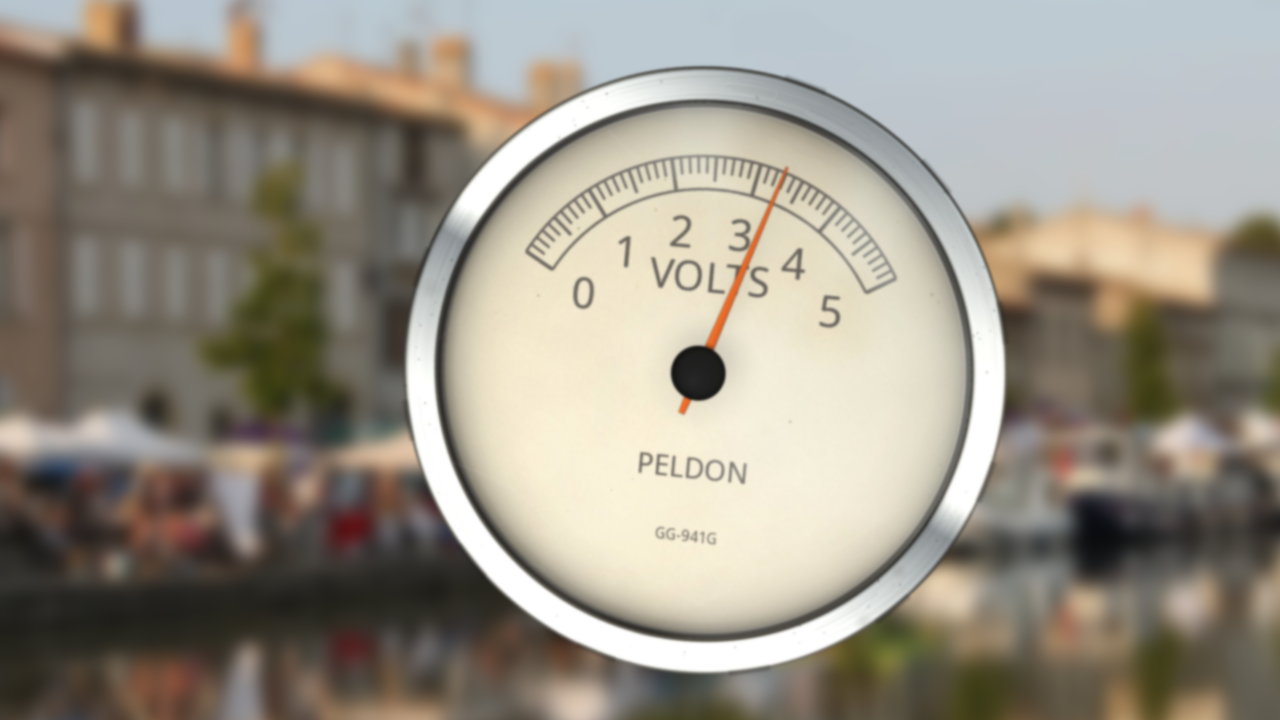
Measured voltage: 3.3 V
